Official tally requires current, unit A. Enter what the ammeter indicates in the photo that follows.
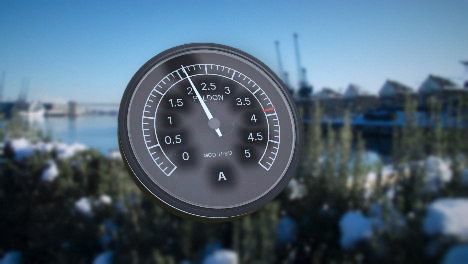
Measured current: 2.1 A
